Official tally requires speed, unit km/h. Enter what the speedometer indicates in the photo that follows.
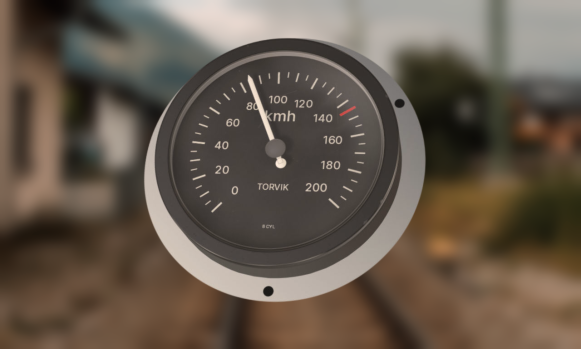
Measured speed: 85 km/h
